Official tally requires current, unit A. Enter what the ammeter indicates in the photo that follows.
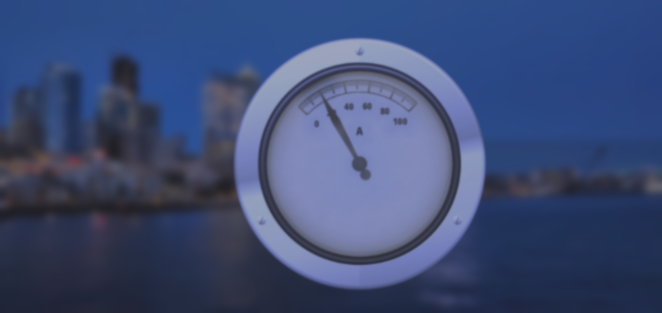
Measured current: 20 A
